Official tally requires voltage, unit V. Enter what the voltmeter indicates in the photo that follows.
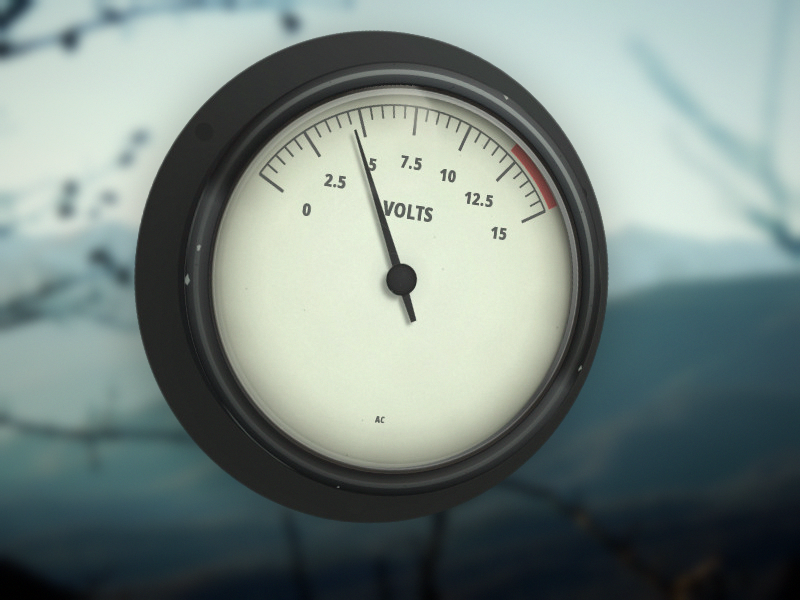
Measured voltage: 4.5 V
